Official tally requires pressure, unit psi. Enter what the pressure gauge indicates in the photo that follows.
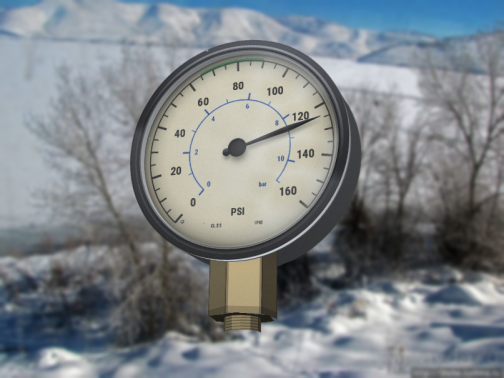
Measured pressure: 125 psi
